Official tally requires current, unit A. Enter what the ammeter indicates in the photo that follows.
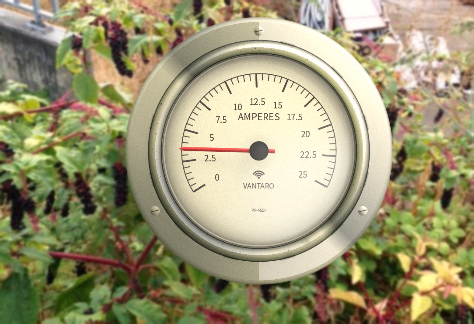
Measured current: 3.5 A
